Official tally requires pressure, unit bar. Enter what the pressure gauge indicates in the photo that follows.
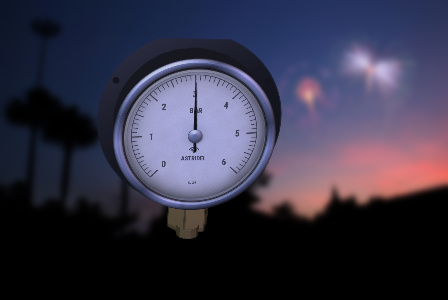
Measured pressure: 3 bar
